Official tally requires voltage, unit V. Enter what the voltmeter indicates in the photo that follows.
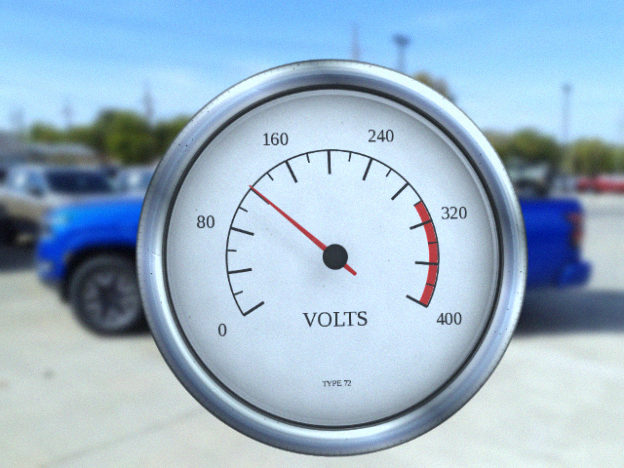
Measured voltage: 120 V
